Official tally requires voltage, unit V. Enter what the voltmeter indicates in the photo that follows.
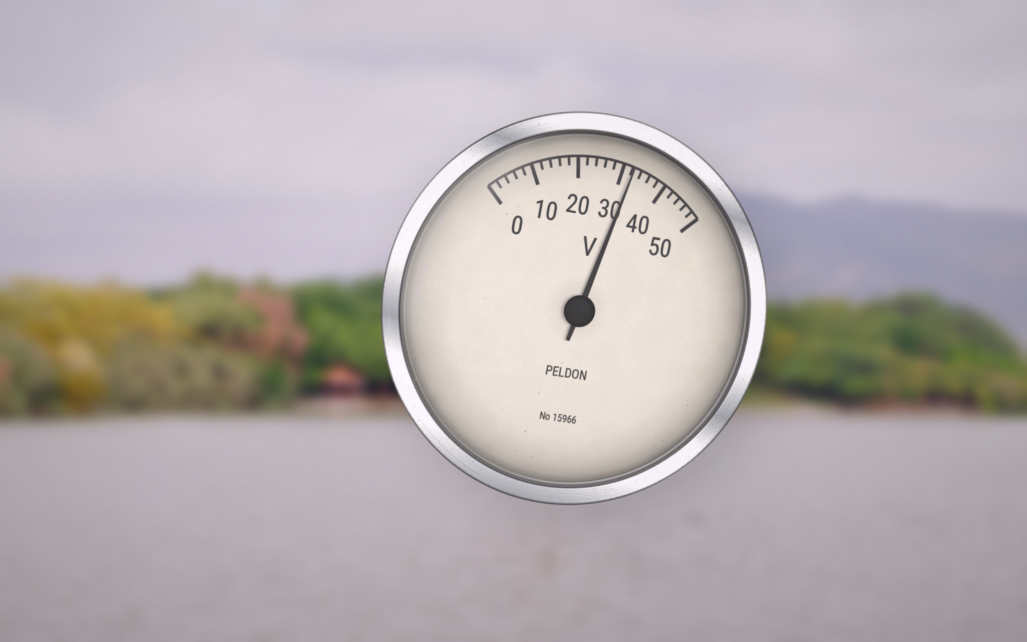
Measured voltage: 32 V
